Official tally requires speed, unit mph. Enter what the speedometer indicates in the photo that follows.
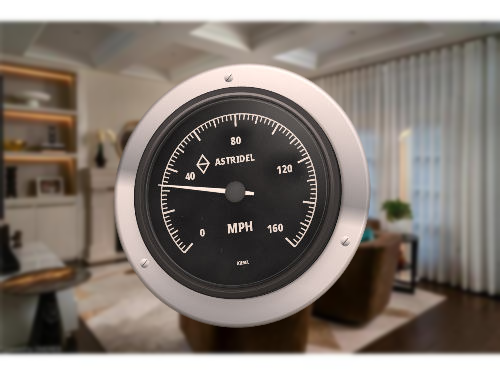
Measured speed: 32 mph
